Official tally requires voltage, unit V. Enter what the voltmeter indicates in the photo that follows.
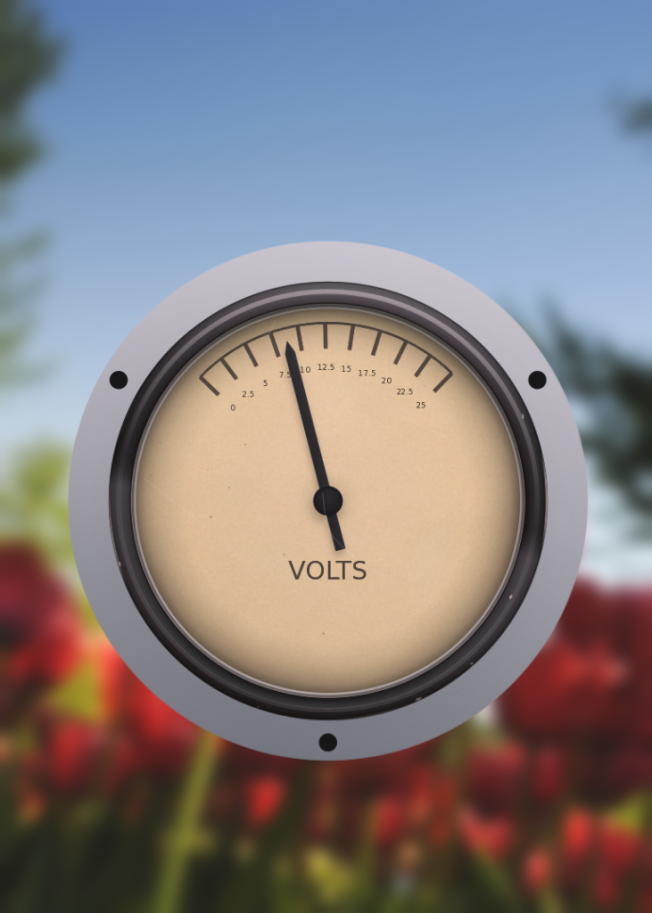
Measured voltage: 8.75 V
